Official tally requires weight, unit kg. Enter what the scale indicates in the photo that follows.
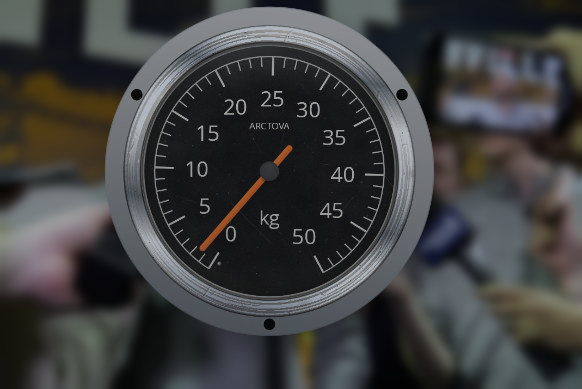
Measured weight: 1.5 kg
